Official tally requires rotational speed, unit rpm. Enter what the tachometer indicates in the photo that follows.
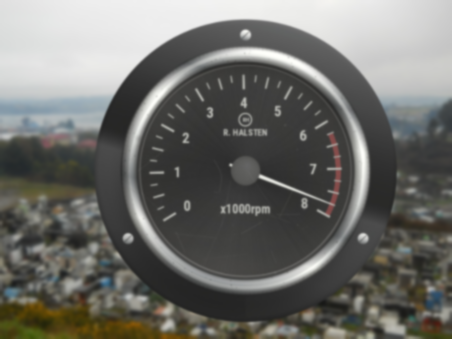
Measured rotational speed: 7750 rpm
